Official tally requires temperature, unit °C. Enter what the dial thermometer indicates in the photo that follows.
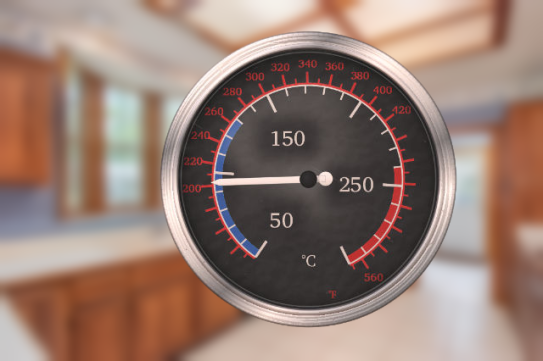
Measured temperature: 95 °C
